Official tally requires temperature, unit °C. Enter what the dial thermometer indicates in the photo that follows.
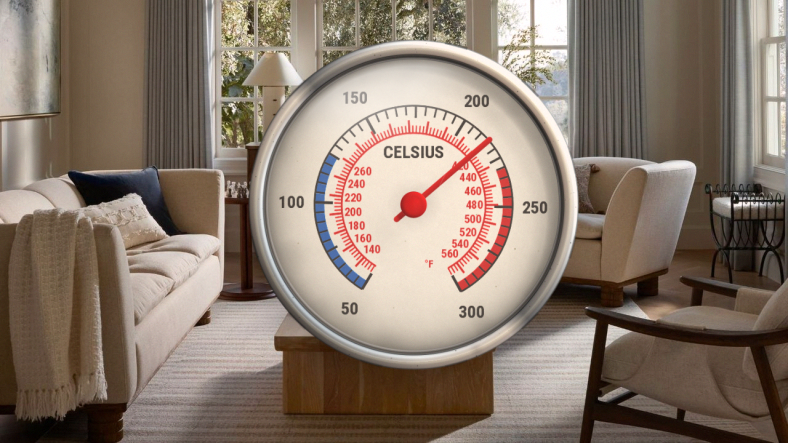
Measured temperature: 215 °C
